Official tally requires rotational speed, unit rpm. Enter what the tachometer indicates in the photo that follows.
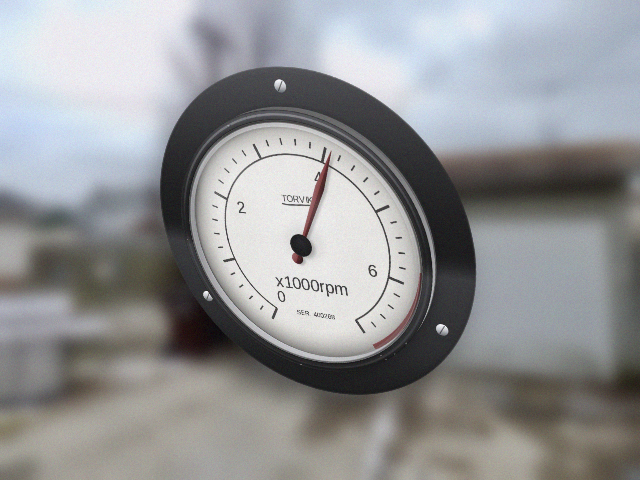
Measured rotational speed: 4100 rpm
